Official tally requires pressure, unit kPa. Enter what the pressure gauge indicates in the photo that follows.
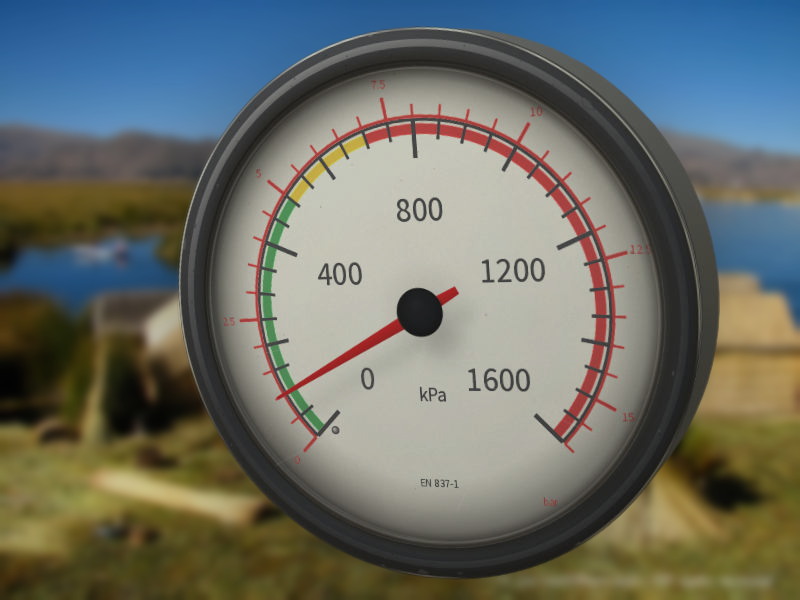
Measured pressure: 100 kPa
